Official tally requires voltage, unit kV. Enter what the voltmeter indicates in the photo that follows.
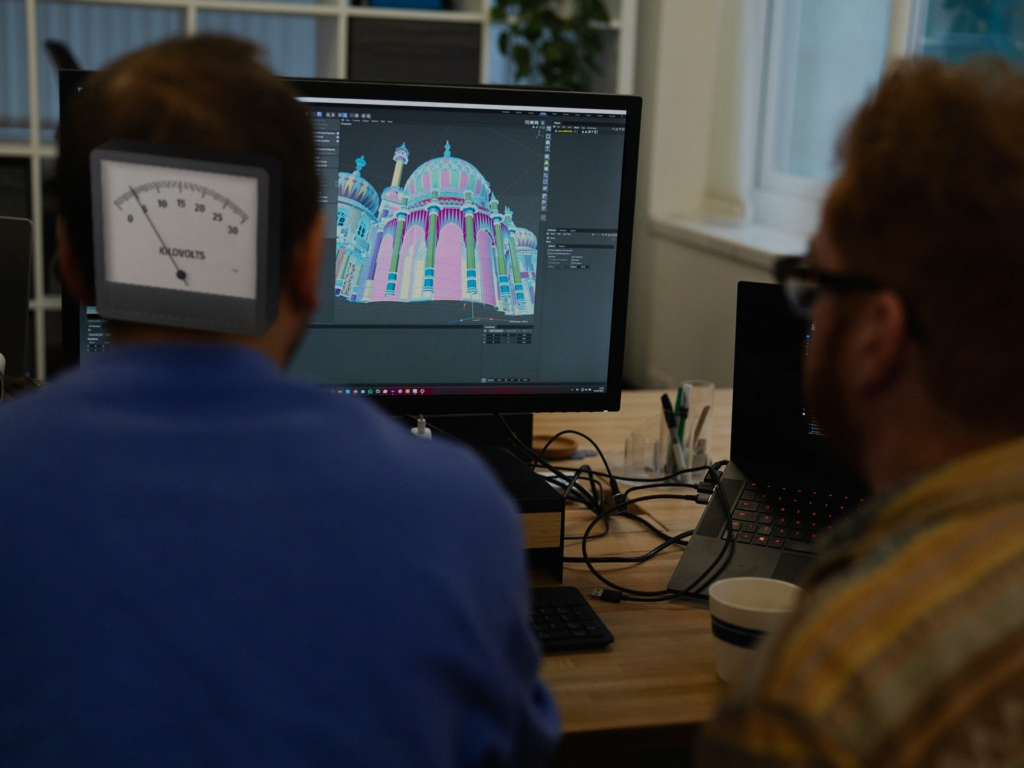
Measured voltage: 5 kV
